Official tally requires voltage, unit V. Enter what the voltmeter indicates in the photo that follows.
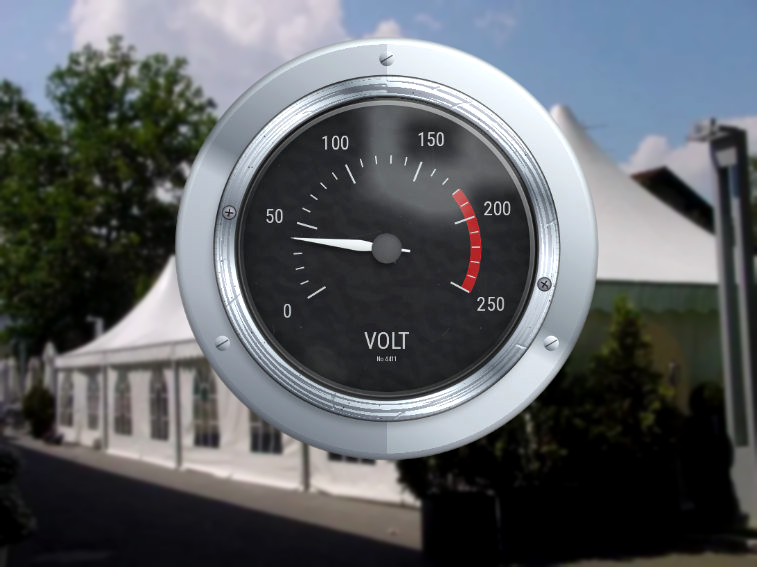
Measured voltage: 40 V
